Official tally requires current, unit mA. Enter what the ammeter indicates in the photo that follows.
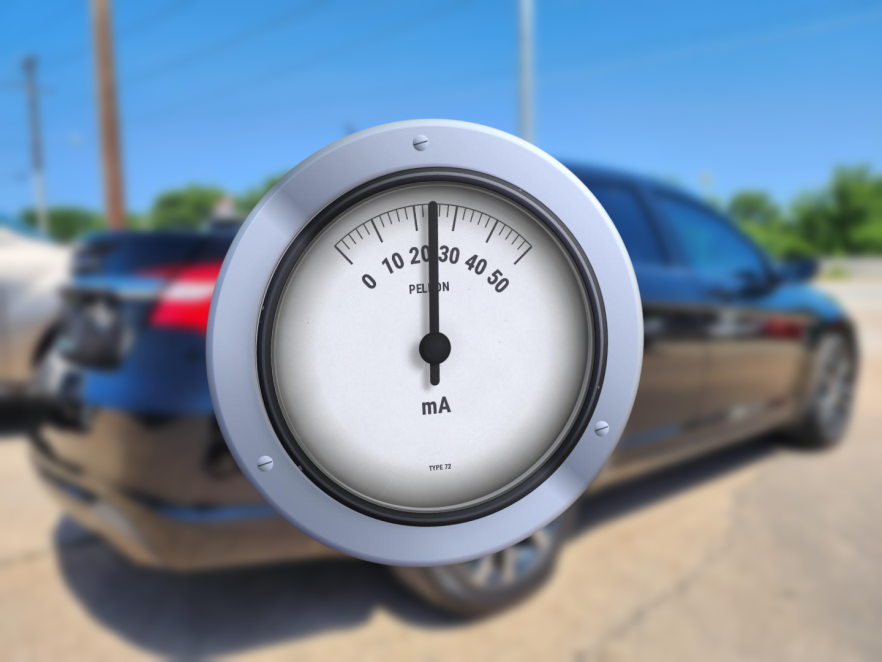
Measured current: 24 mA
